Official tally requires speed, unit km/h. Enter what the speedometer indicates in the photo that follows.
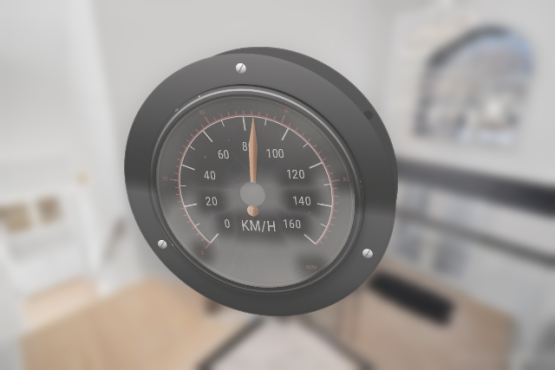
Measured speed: 85 km/h
